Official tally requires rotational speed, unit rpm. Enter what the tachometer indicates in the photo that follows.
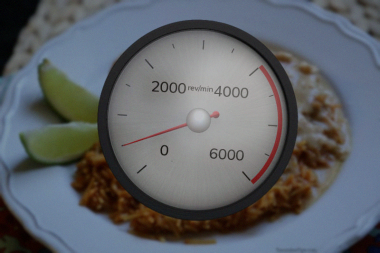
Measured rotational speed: 500 rpm
